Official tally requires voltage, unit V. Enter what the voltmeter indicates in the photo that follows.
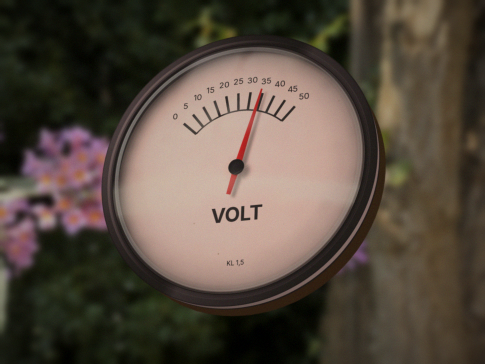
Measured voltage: 35 V
